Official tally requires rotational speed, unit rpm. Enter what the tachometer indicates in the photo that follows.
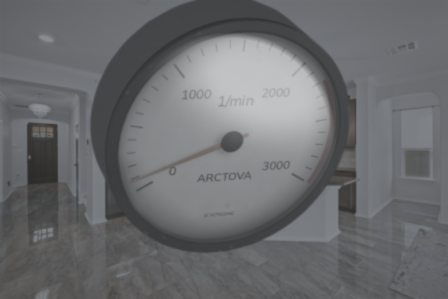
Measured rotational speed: 100 rpm
